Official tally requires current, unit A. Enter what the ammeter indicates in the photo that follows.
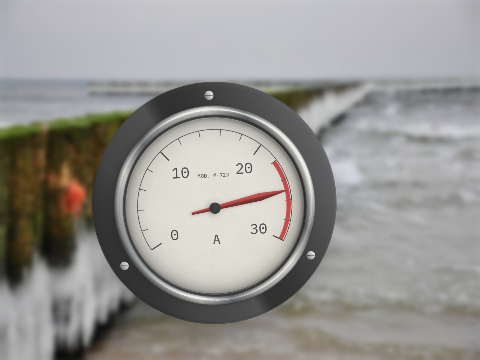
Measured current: 25 A
